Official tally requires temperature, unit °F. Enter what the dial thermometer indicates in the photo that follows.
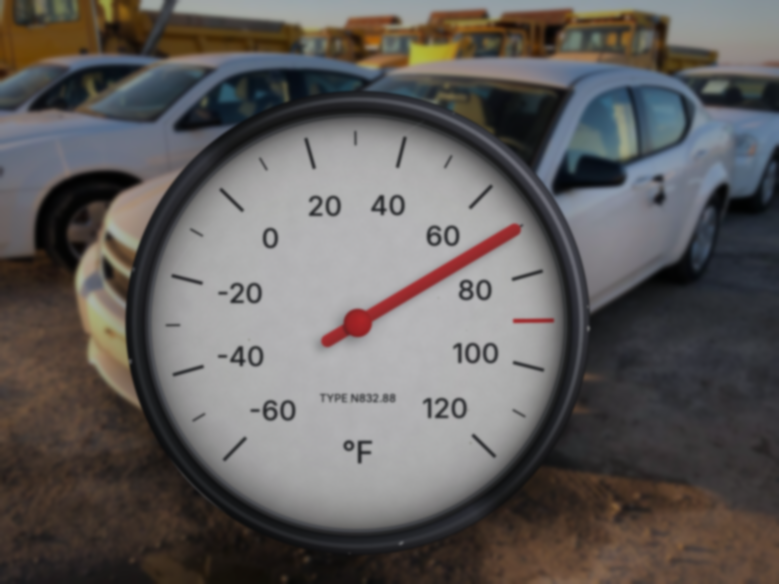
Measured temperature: 70 °F
